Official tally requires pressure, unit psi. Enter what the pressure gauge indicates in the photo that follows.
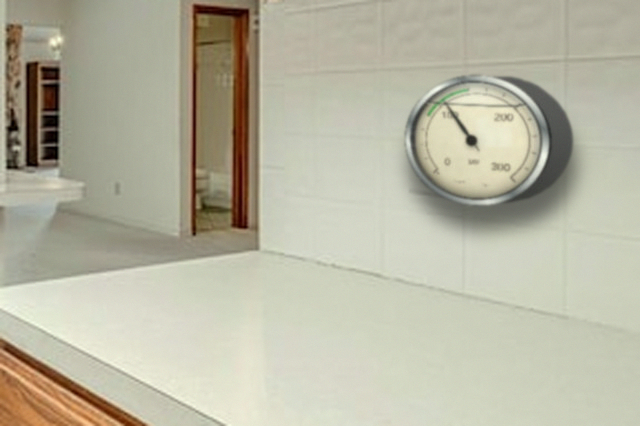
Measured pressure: 110 psi
